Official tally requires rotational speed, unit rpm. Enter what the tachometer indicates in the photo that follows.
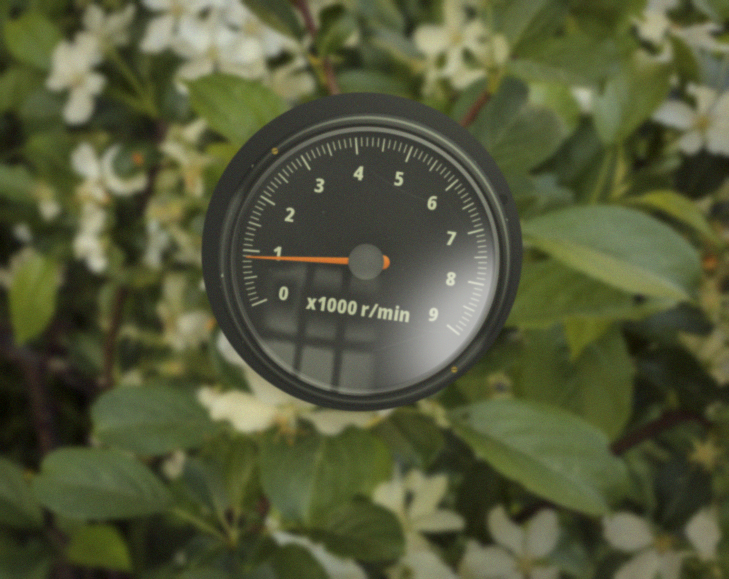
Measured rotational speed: 900 rpm
